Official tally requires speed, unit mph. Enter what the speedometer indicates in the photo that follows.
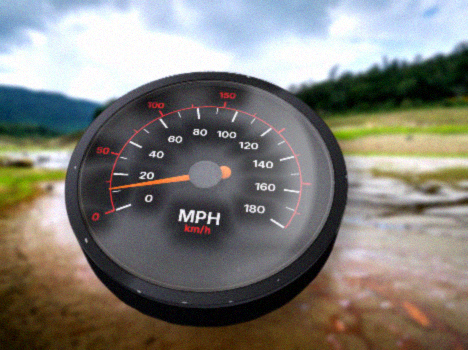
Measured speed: 10 mph
